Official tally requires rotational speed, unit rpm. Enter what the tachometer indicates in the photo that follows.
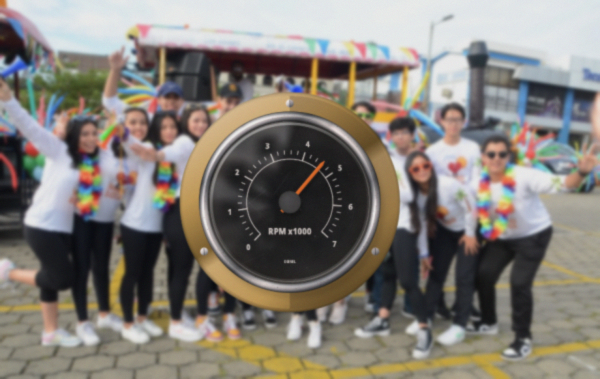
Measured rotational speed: 4600 rpm
